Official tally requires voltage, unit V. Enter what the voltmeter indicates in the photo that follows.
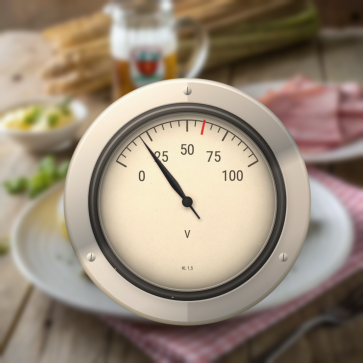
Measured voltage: 20 V
